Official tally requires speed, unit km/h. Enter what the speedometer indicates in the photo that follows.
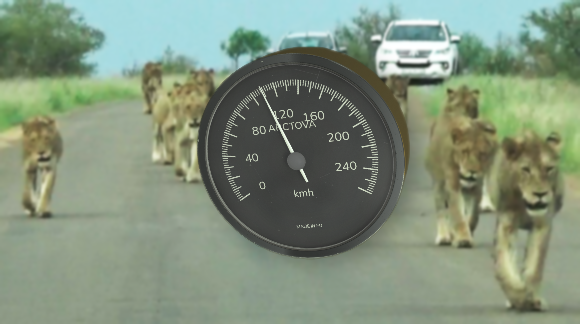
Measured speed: 110 km/h
